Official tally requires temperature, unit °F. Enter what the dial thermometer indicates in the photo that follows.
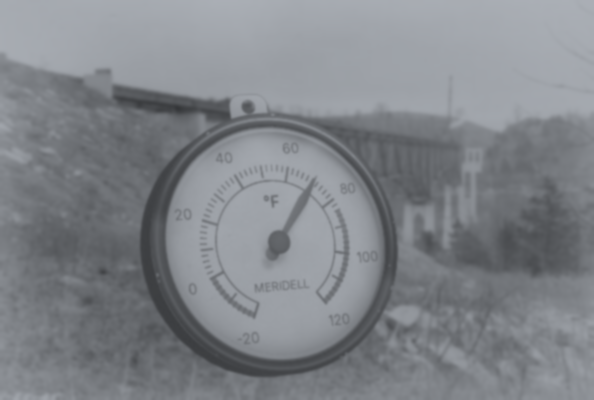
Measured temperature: 70 °F
